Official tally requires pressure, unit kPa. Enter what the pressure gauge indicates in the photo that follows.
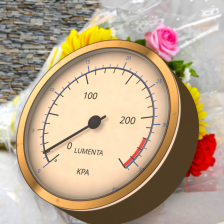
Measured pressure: 10 kPa
